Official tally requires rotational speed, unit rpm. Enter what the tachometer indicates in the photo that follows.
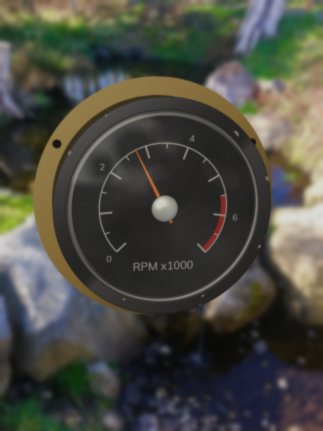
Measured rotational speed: 2750 rpm
